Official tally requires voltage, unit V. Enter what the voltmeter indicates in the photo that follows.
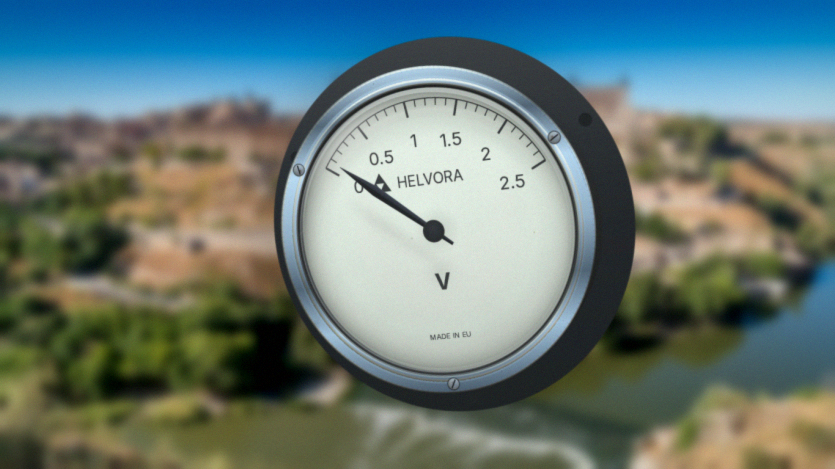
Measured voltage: 0.1 V
